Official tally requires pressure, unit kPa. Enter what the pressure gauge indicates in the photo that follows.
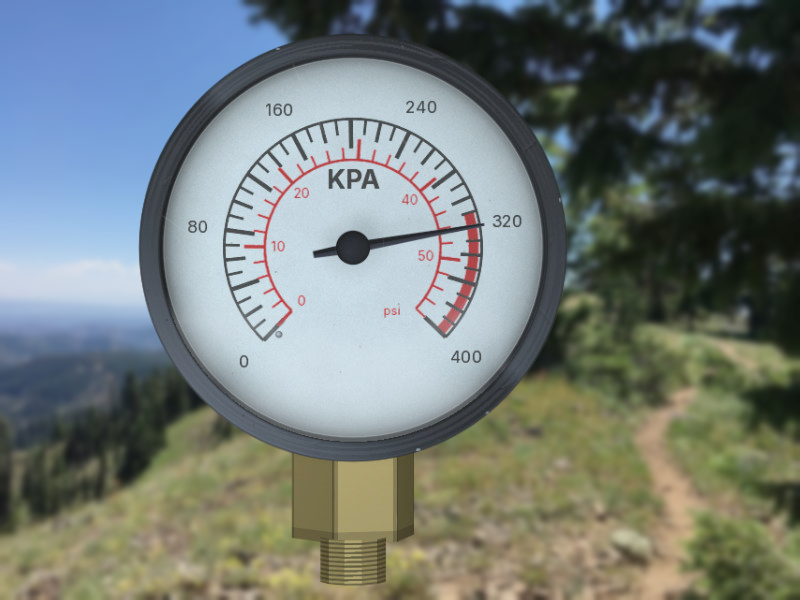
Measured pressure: 320 kPa
